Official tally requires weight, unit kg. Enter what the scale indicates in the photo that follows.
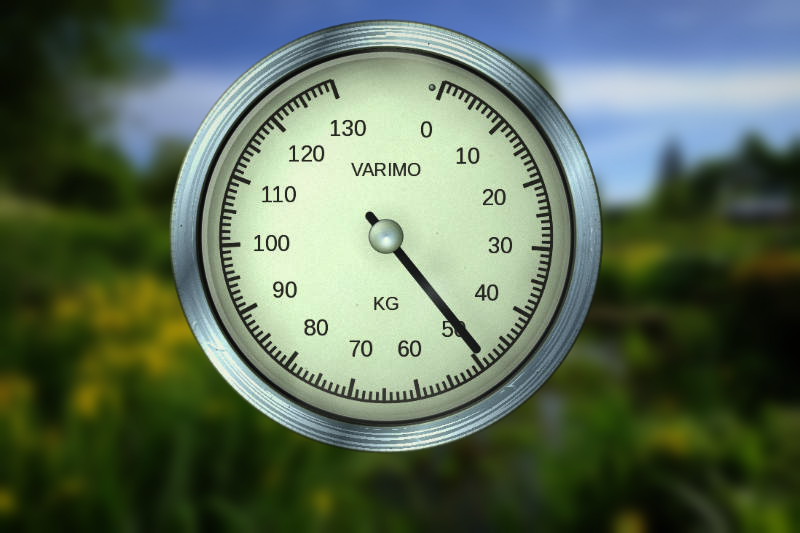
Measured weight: 49 kg
